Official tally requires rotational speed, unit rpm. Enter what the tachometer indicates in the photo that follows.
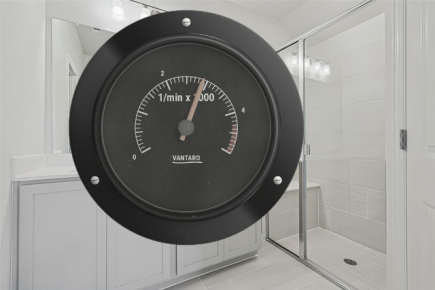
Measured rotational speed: 2900 rpm
